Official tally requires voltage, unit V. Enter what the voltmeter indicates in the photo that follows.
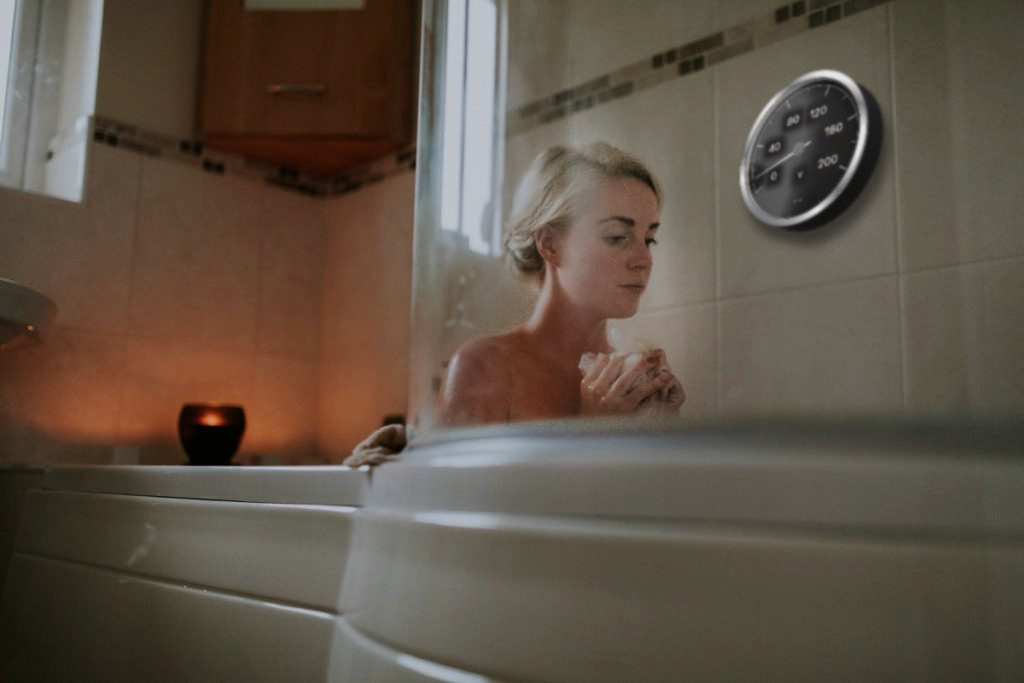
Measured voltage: 10 V
